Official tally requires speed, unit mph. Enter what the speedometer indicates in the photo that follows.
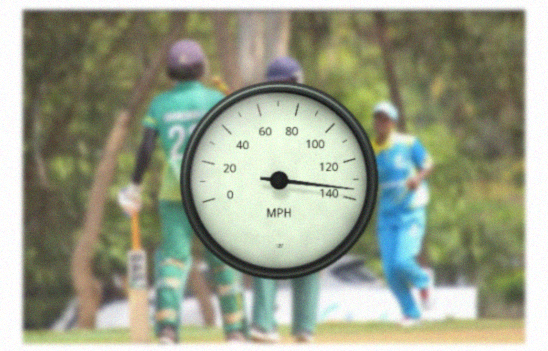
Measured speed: 135 mph
